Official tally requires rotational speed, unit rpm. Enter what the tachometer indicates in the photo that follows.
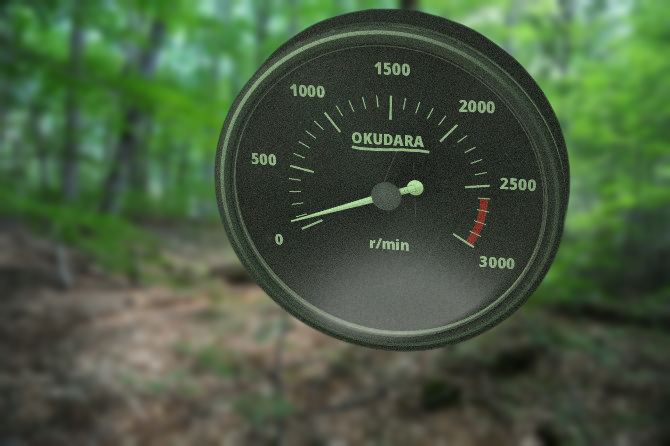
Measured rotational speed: 100 rpm
